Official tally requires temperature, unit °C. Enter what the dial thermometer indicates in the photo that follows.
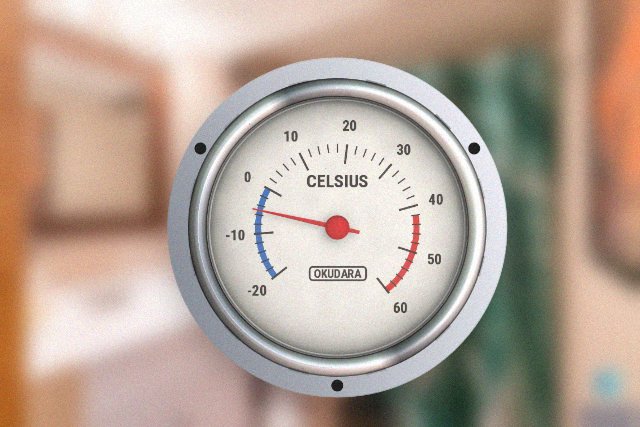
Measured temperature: -5 °C
